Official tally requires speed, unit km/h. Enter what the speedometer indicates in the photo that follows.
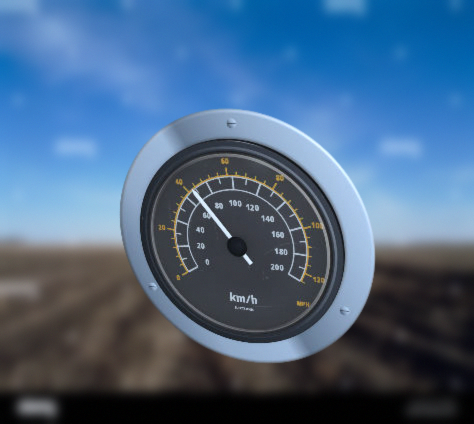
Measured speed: 70 km/h
